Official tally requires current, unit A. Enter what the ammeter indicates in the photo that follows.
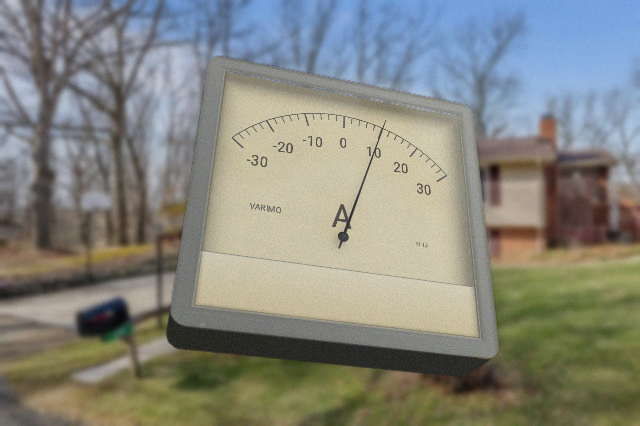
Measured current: 10 A
